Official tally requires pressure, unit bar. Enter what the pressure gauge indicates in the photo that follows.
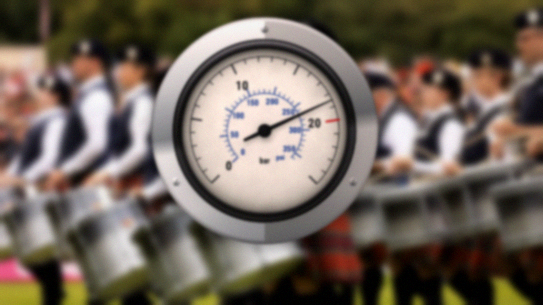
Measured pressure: 18.5 bar
